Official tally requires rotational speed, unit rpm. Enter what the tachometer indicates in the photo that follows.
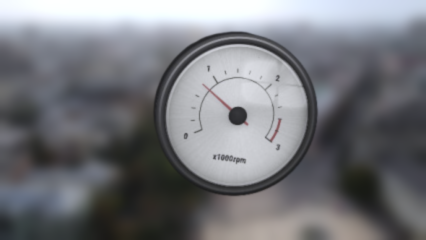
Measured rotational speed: 800 rpm
